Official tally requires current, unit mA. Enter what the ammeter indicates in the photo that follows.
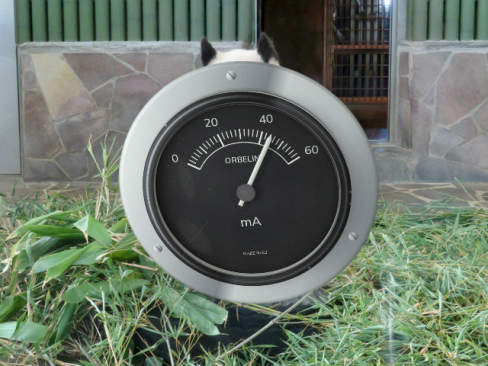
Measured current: 44 mA
